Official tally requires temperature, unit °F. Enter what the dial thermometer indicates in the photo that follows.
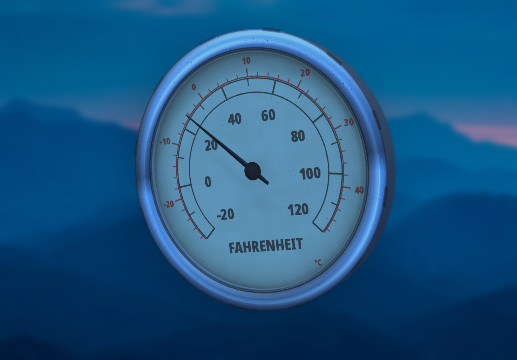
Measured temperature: 25 °F
